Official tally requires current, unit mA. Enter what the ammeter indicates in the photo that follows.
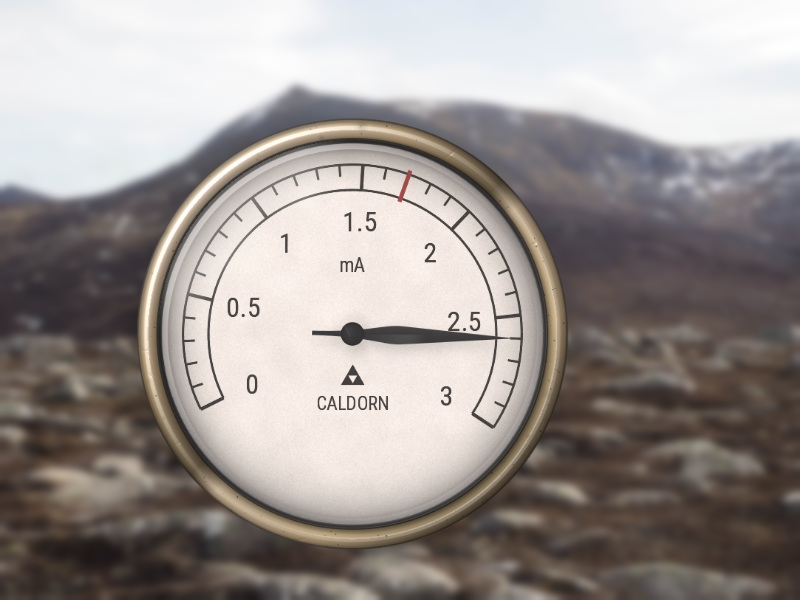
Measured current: 2.6 mA
